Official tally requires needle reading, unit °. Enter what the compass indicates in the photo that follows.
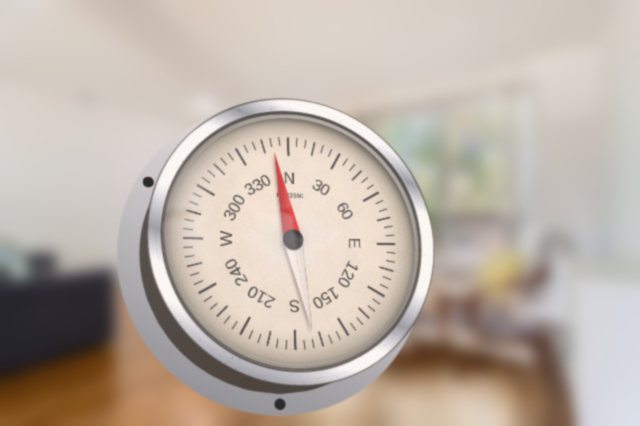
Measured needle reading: 350 °
